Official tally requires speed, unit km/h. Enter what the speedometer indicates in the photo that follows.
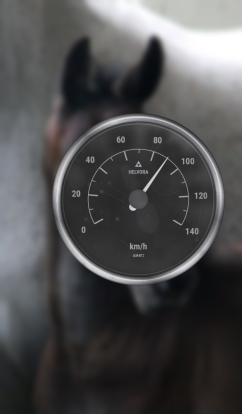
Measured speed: 90 km/h
